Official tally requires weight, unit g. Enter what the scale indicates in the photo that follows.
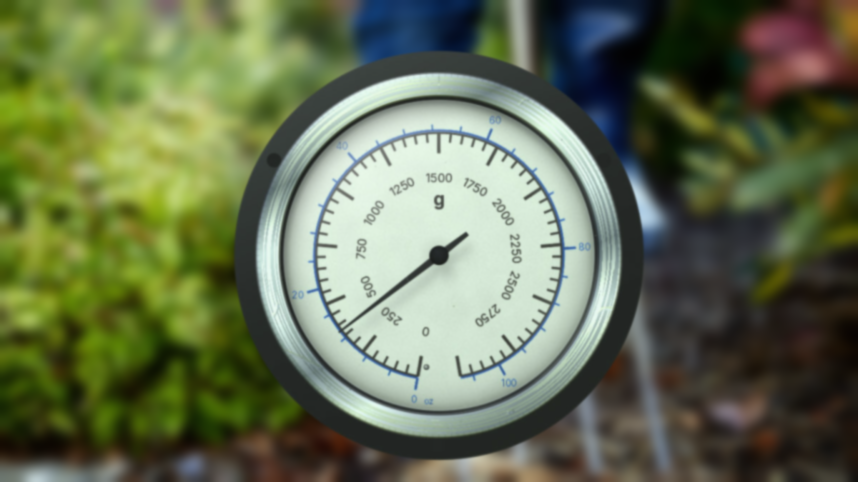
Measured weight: 375 g
